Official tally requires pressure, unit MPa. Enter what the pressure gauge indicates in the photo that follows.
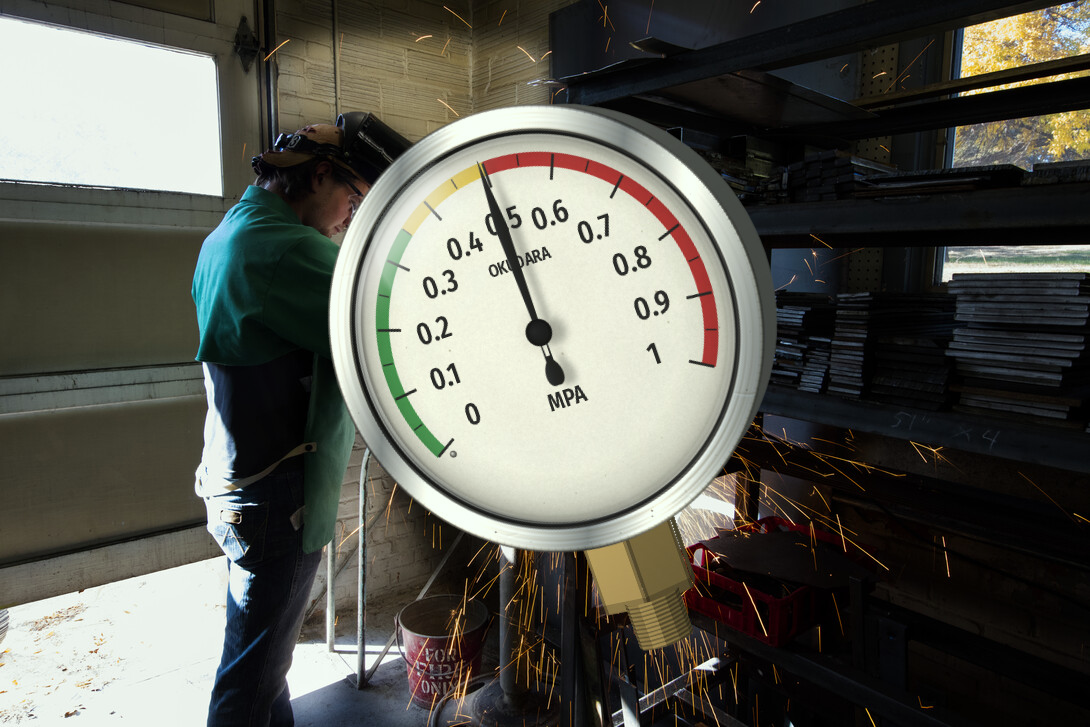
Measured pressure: 0.5 MPa
